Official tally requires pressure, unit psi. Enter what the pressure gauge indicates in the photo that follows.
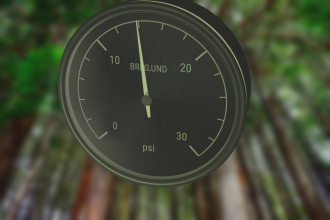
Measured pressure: 14 psi
